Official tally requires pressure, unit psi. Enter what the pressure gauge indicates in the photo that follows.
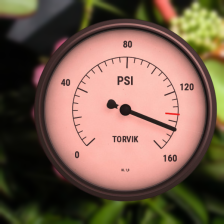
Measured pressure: 145 psi
